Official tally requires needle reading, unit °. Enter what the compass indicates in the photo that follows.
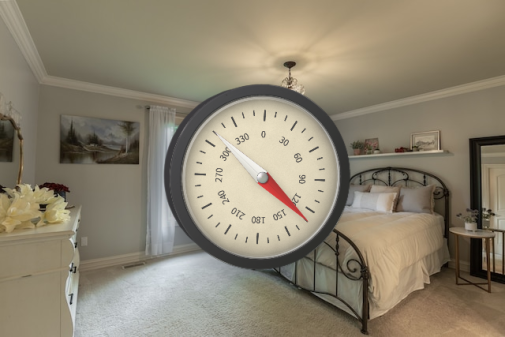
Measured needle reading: 130 °
